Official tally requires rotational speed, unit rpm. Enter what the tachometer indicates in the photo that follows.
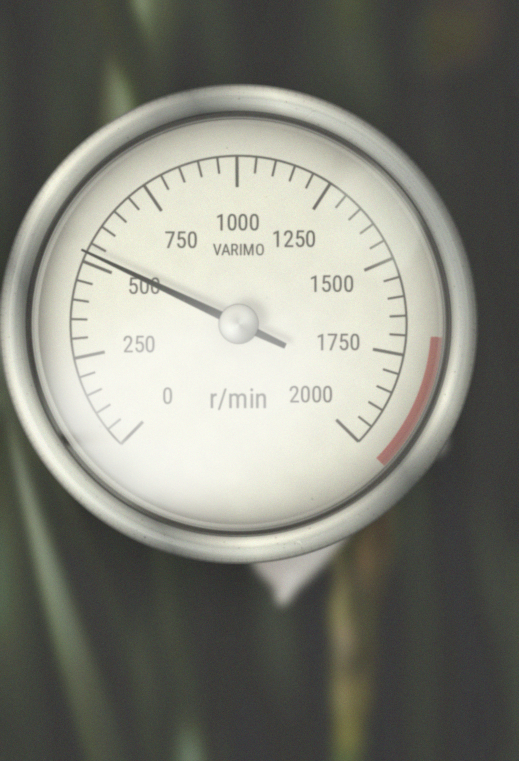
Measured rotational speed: 525 rpm
